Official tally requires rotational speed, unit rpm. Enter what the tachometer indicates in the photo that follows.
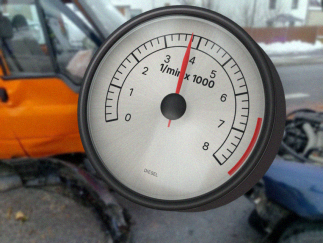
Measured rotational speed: 3800 rpm
